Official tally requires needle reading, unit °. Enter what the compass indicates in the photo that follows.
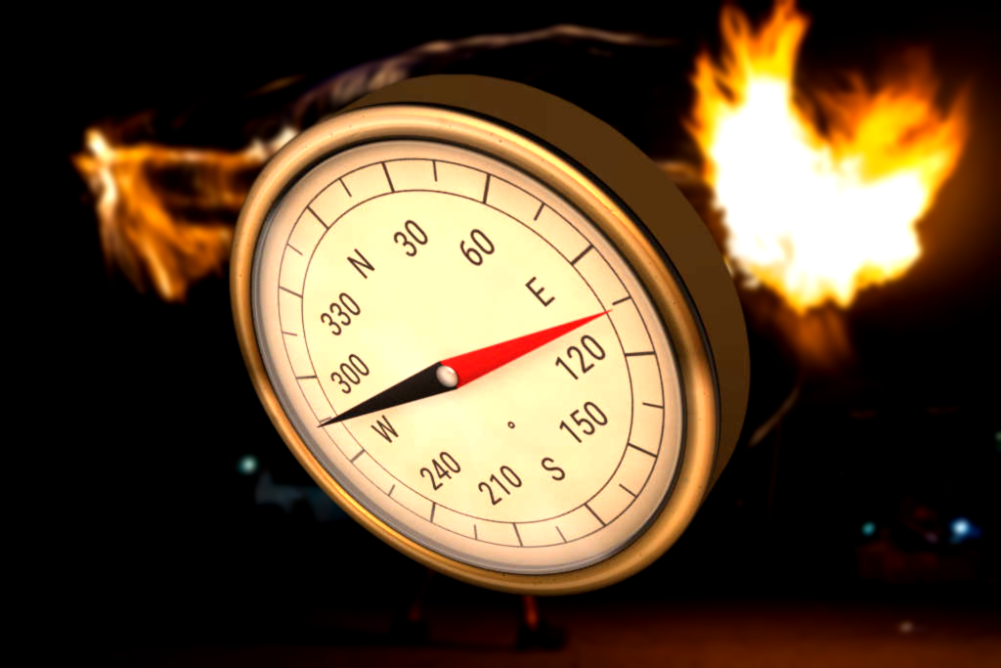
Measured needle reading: 105 °
